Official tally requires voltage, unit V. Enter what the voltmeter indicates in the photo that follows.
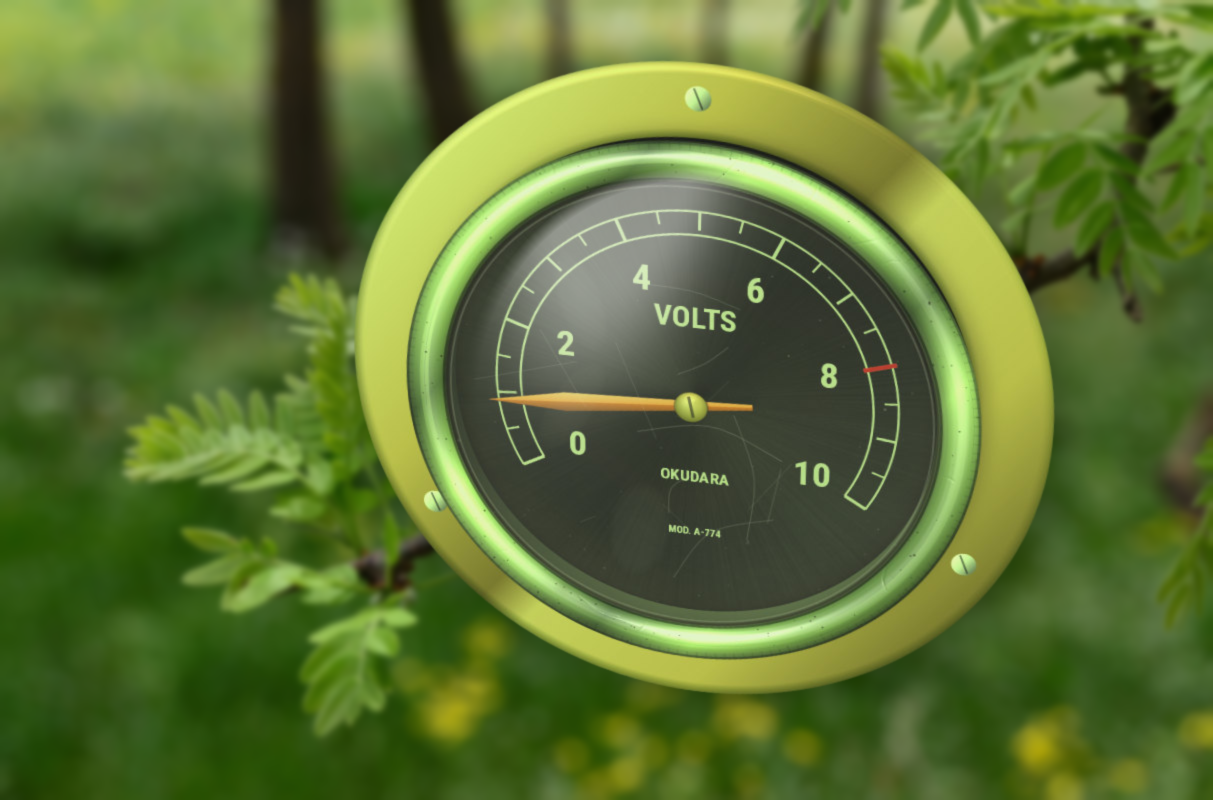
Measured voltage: 1 V
